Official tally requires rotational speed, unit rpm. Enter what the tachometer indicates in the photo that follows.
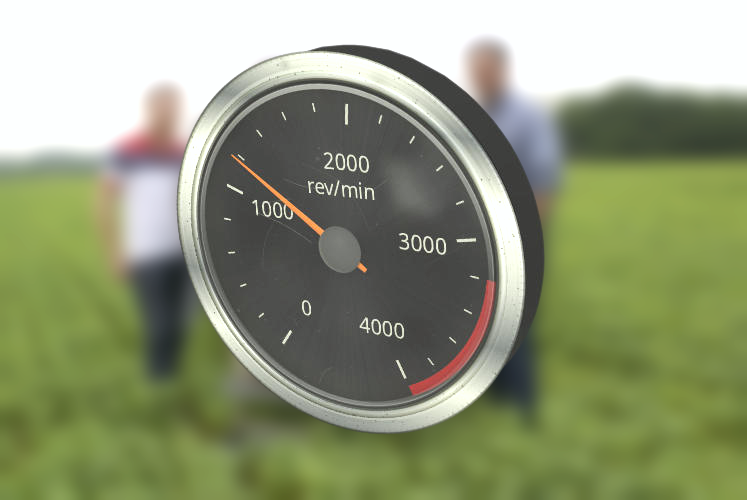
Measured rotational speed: 1200 rpm
